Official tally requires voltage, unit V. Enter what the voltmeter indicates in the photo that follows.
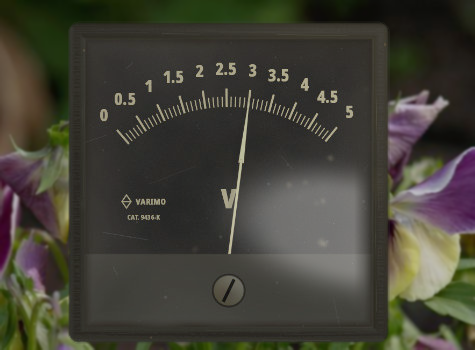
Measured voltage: 3 V
